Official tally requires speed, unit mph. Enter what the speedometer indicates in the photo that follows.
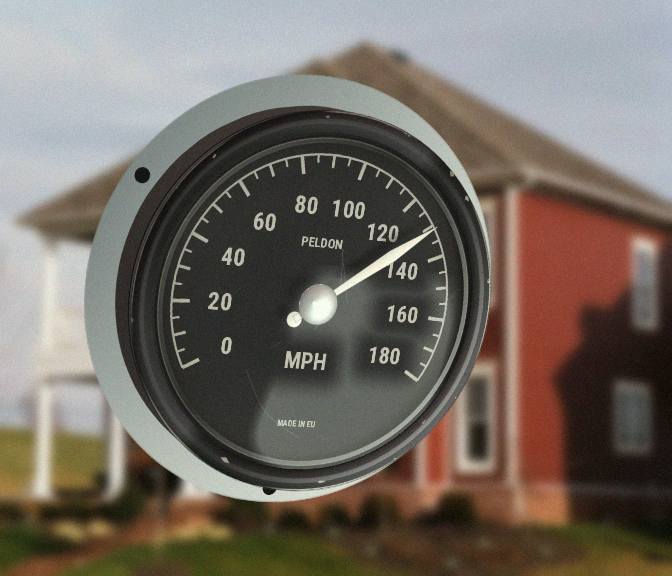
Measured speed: 130 mph
